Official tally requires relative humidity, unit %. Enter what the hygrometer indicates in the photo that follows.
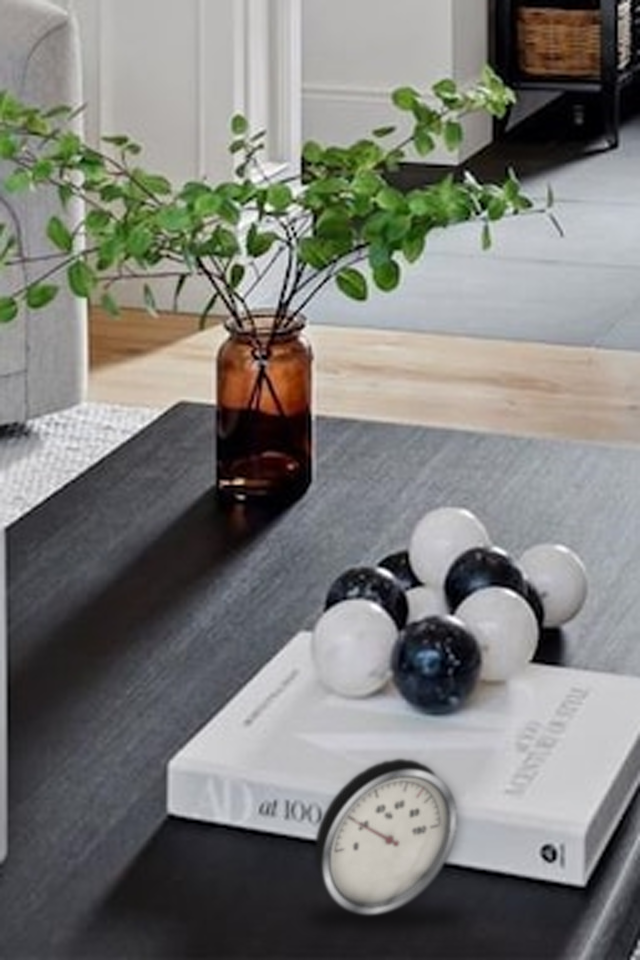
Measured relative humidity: 20 %
